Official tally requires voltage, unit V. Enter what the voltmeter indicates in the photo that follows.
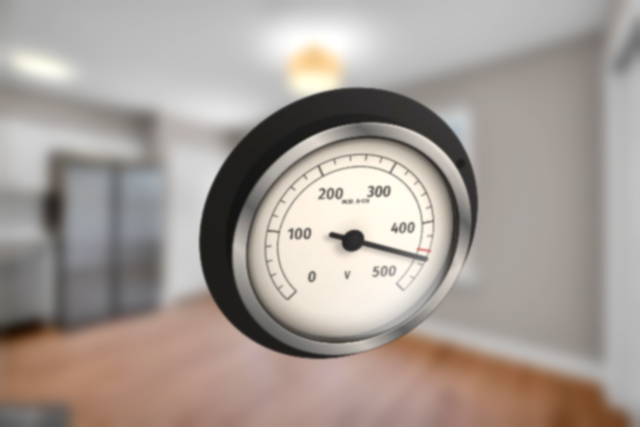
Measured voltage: 450 V
